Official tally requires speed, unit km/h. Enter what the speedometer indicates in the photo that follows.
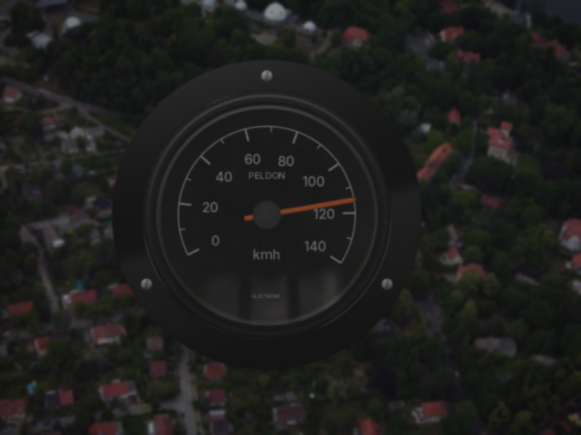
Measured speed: 115 km/h
